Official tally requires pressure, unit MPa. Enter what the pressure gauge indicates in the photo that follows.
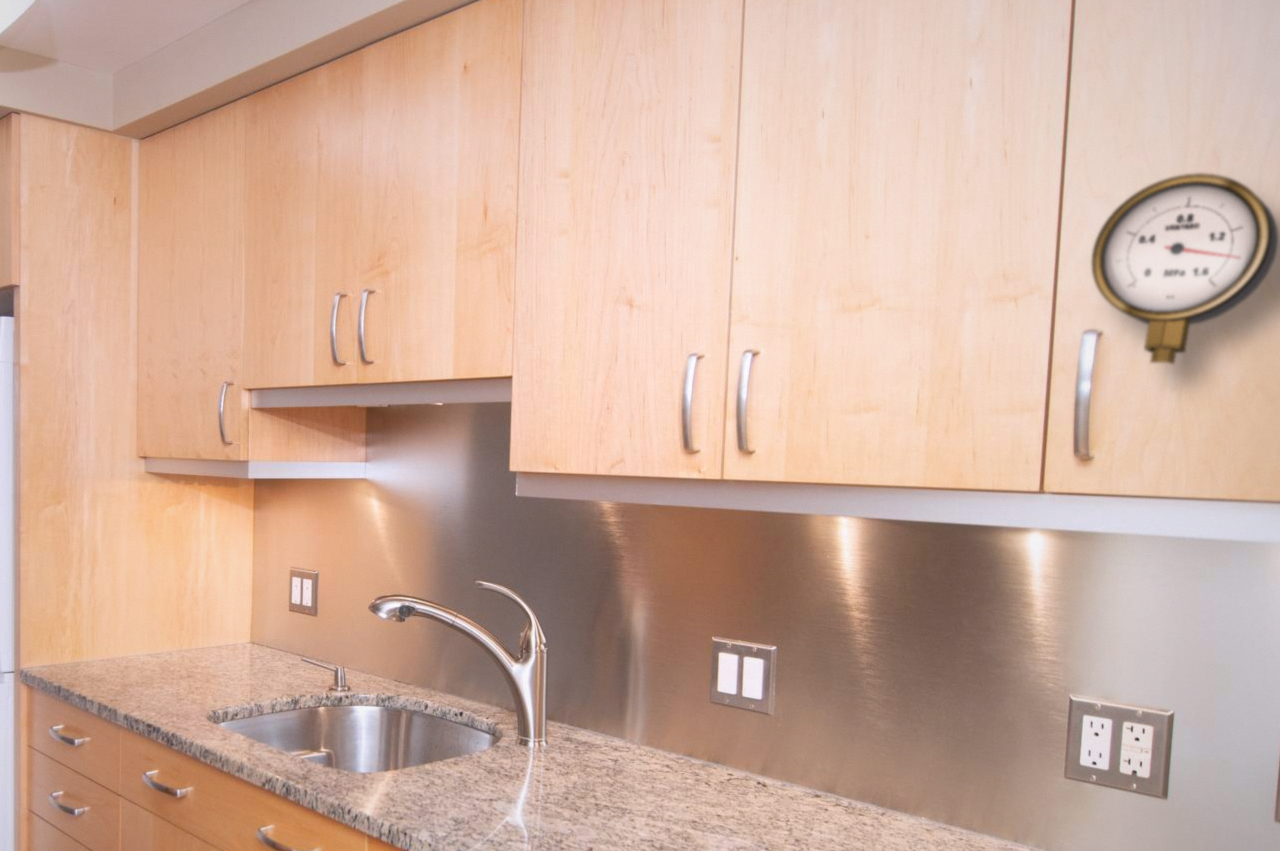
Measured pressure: 1.4 MPa
